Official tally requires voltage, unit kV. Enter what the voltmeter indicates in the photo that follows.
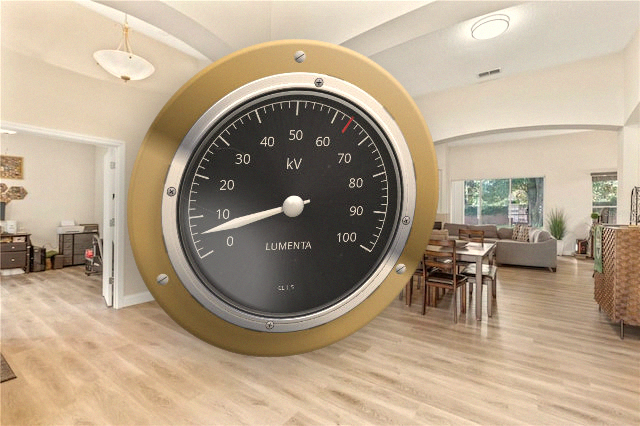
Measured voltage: 6 kV
